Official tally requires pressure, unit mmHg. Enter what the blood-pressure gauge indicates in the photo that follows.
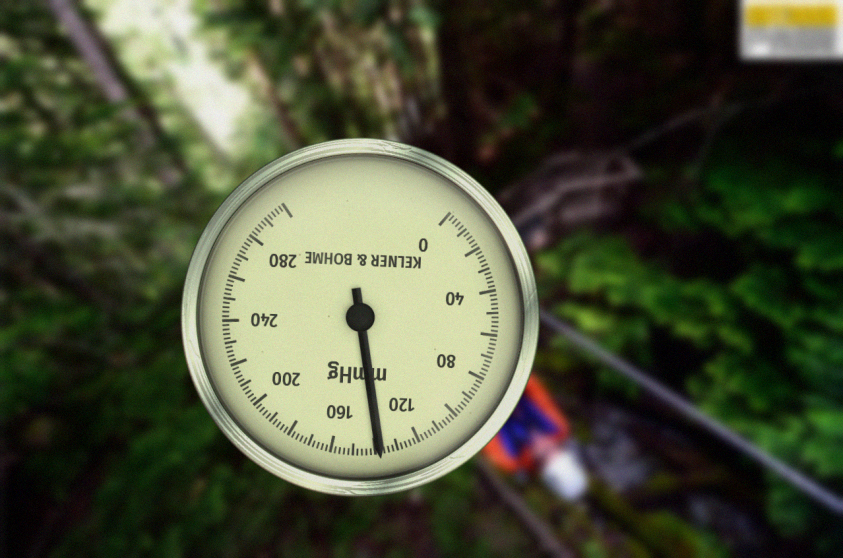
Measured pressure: 138 mmHg
